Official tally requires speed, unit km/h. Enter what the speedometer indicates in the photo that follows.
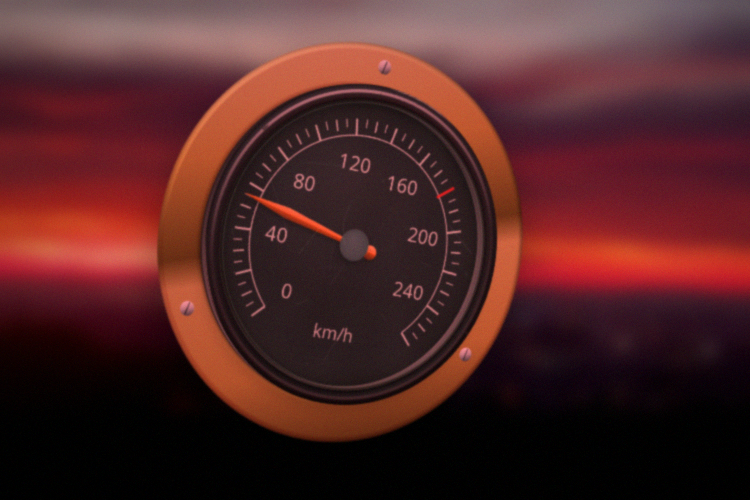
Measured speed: 55 km/h
